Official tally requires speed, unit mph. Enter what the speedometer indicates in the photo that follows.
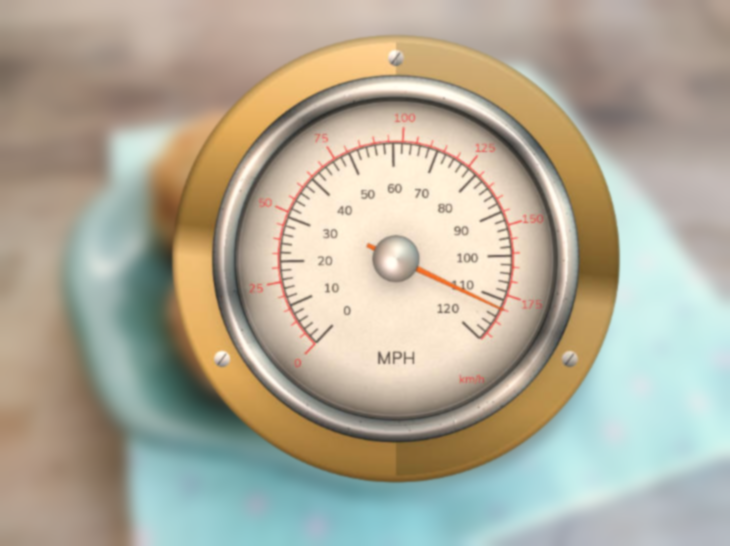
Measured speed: 112 mph
